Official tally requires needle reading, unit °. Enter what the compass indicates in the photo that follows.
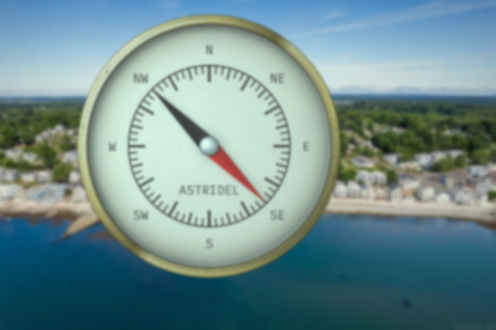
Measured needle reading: 135 °
